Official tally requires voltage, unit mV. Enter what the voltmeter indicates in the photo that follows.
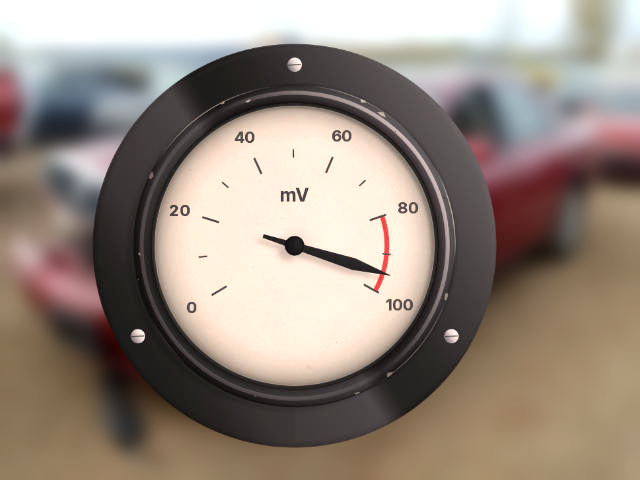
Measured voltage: 95 mV
